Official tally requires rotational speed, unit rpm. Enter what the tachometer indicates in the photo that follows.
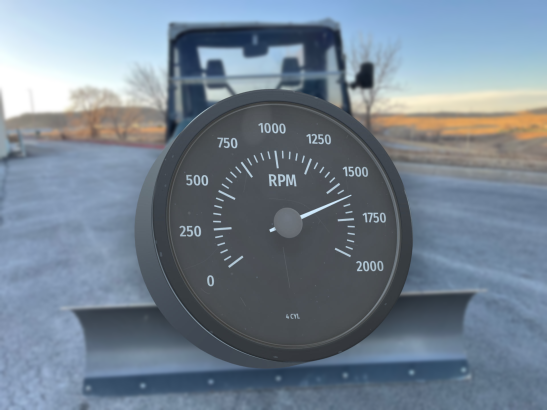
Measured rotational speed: 1600 rpm
